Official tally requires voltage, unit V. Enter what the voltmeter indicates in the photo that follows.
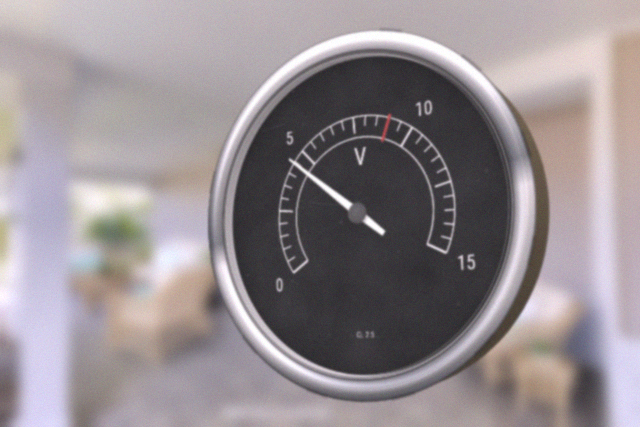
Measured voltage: 4.5 V
